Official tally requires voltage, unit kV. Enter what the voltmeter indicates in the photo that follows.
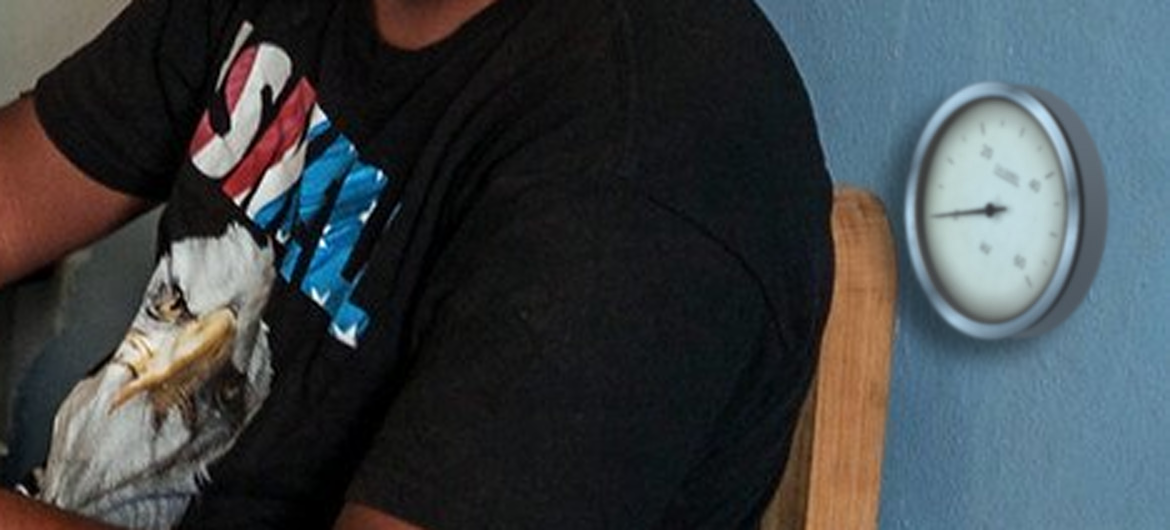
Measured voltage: 0 kV
